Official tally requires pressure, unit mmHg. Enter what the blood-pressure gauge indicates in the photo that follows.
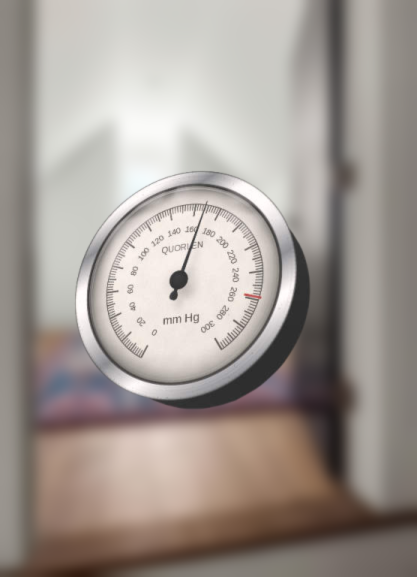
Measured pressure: 170 mmHg
